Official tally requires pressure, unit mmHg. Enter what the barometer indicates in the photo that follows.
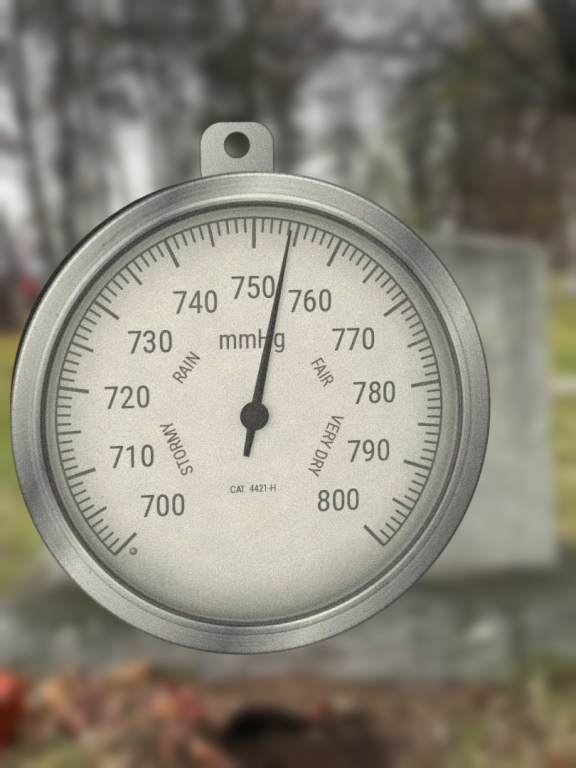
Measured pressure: 754 mmHg
